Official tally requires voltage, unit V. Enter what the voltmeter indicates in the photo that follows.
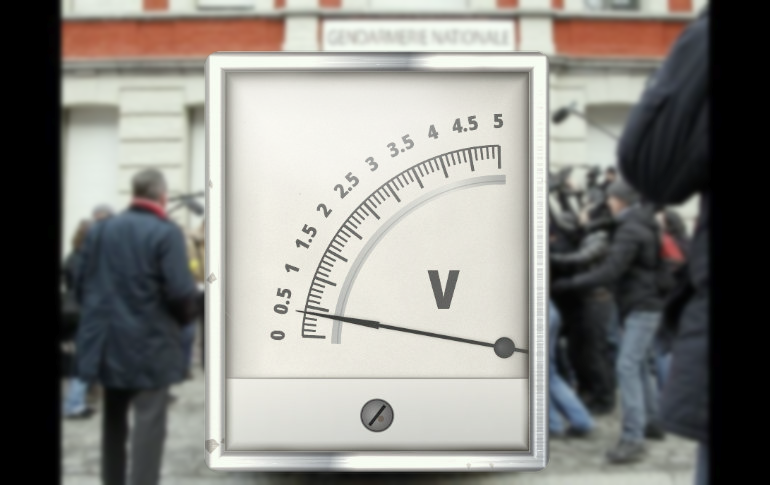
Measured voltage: 0.4 V
